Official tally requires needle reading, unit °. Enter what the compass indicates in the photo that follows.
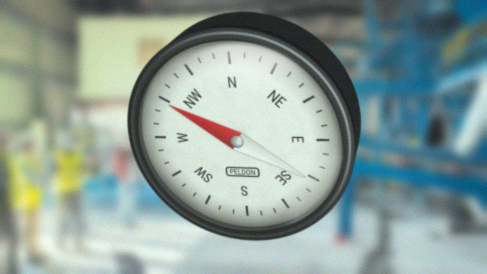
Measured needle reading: 300 °
